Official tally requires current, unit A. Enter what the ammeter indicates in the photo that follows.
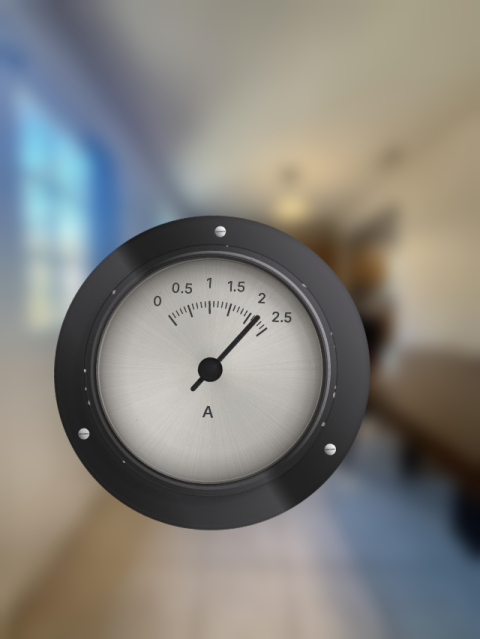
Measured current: 2.2 A
